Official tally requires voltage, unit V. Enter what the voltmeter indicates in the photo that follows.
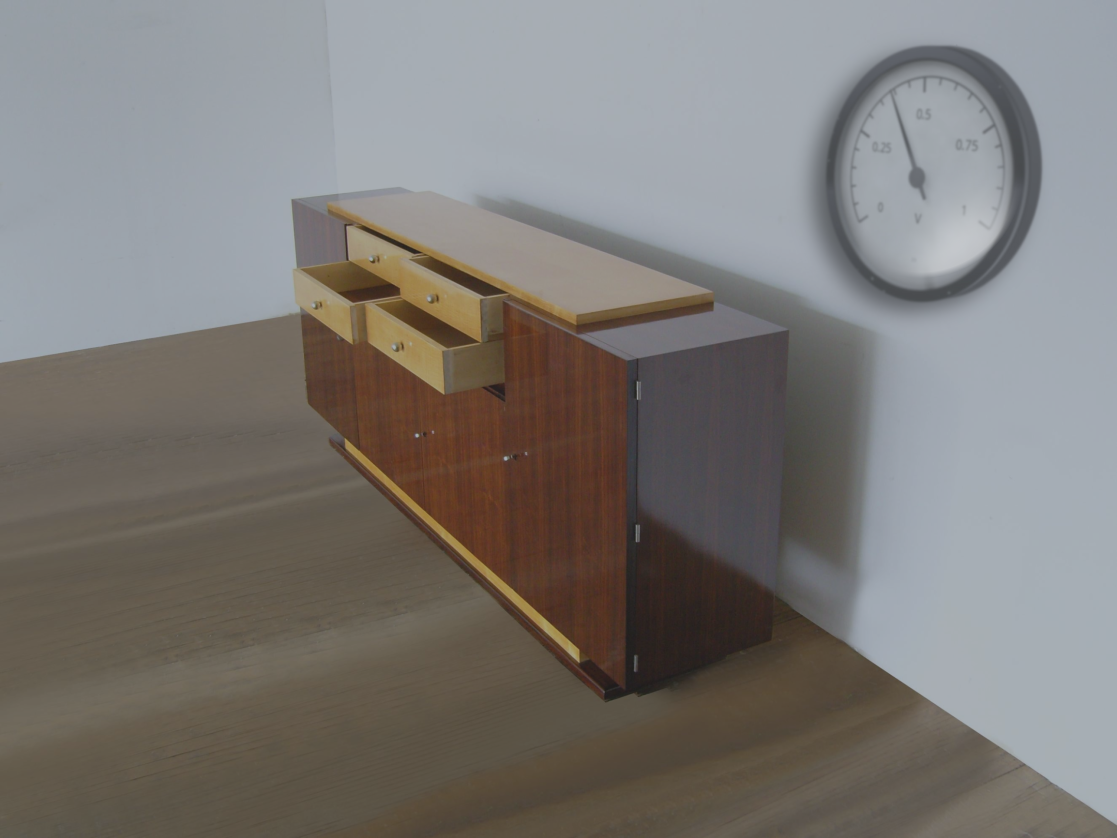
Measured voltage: 0.4 V
